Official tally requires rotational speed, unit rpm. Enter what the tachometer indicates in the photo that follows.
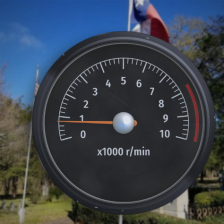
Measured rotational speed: 800 rpm
